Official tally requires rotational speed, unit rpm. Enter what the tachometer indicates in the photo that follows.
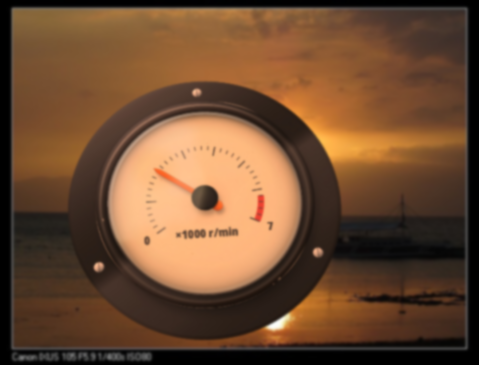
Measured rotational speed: 2000 rpm
